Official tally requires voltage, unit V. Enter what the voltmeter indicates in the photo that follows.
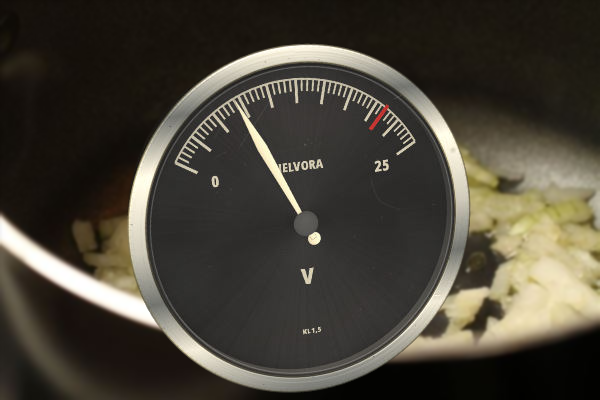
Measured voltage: 7 V
